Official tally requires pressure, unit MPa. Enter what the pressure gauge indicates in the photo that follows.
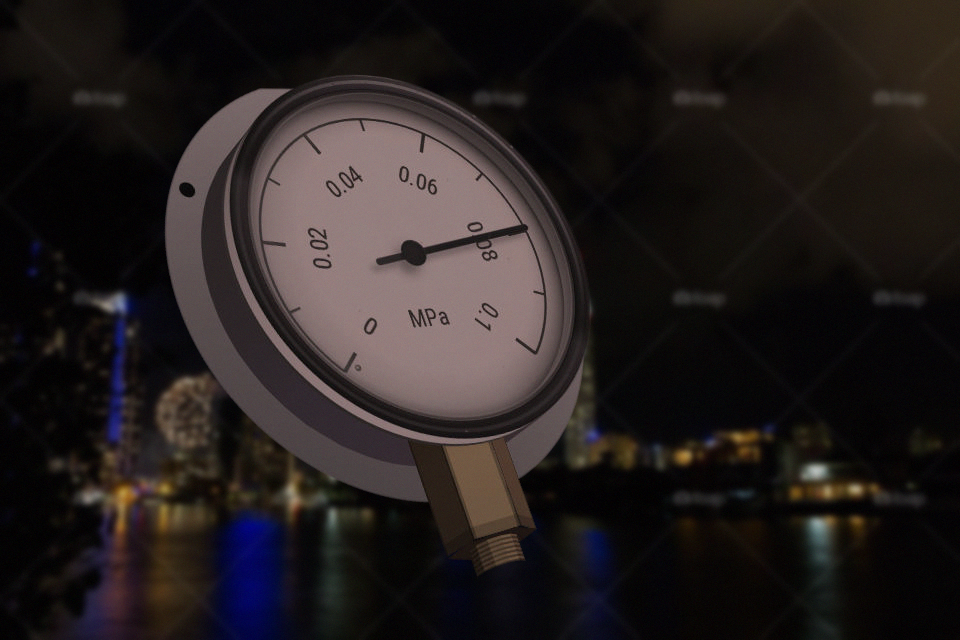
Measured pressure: 0.08 MPa
